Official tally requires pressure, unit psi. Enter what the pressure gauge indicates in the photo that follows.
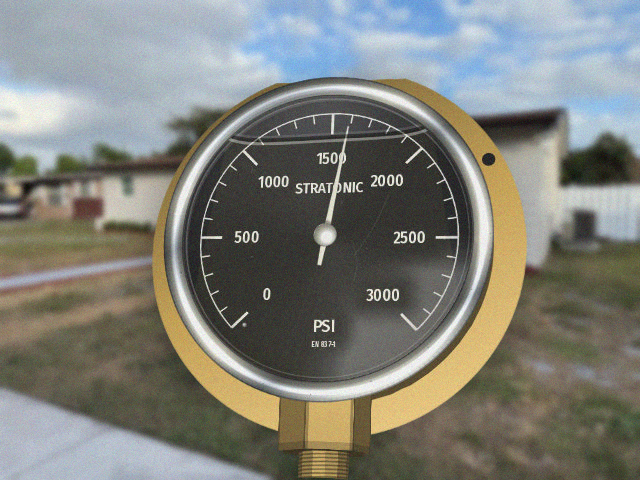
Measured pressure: 1600 psi
